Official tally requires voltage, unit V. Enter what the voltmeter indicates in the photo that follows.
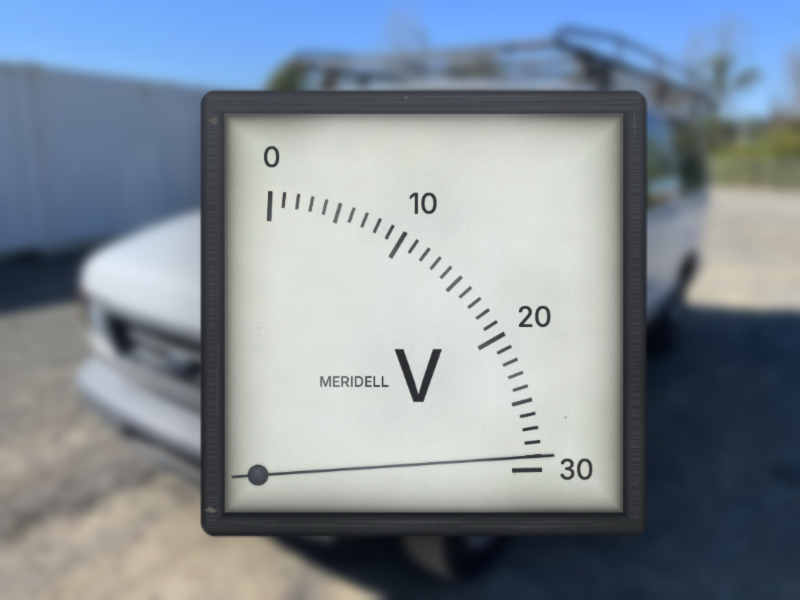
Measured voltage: 29 V
